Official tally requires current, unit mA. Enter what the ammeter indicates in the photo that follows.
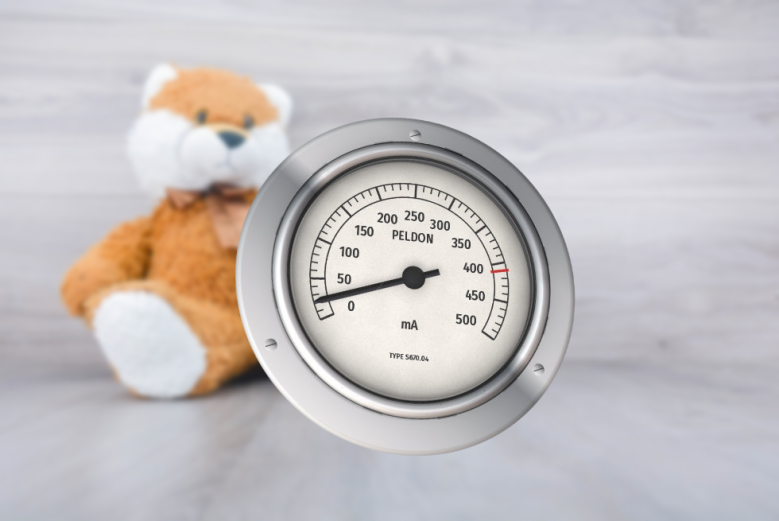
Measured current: 20 mA
